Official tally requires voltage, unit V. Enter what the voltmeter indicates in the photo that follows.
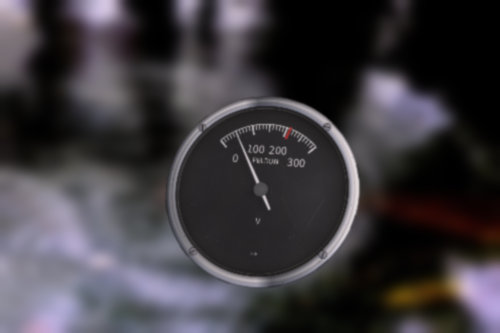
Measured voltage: 50 V
